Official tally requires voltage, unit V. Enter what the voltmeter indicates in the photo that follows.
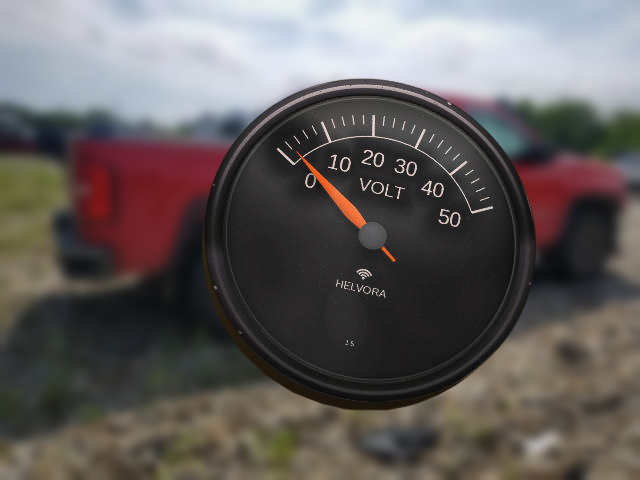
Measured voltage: 2 V
